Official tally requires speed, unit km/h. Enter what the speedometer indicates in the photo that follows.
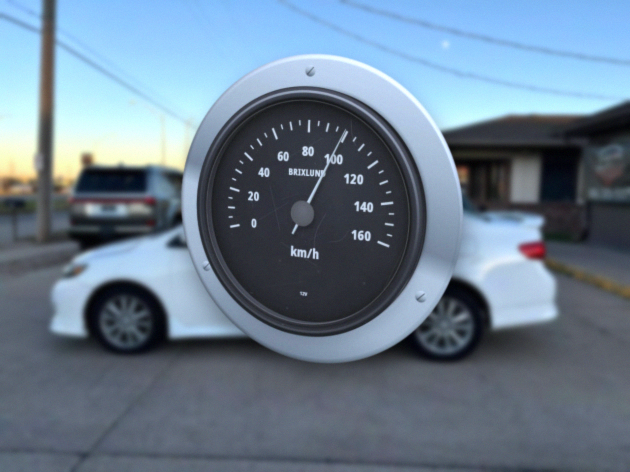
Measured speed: 100 km/h
